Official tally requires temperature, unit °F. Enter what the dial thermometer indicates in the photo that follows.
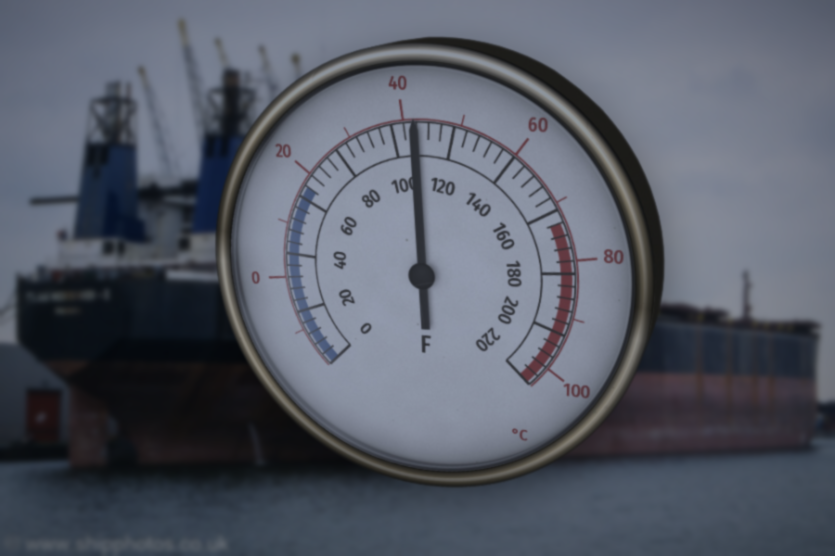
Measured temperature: 108 °F
